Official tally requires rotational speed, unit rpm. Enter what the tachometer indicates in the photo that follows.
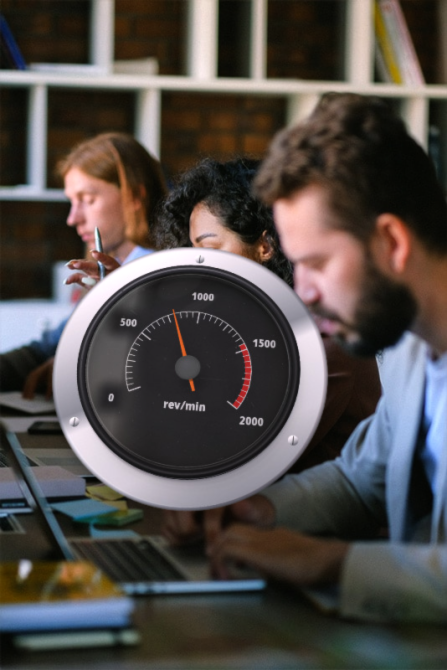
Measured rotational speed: 800 rpm
